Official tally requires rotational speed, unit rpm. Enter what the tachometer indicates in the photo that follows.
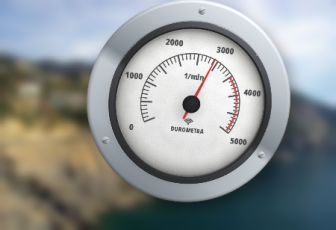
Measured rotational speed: 2900 rpm
